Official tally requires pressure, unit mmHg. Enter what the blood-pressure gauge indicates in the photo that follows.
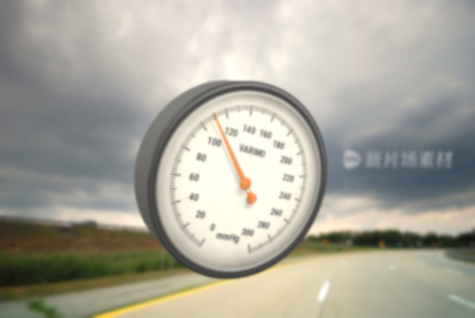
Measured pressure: 110 mmHg
